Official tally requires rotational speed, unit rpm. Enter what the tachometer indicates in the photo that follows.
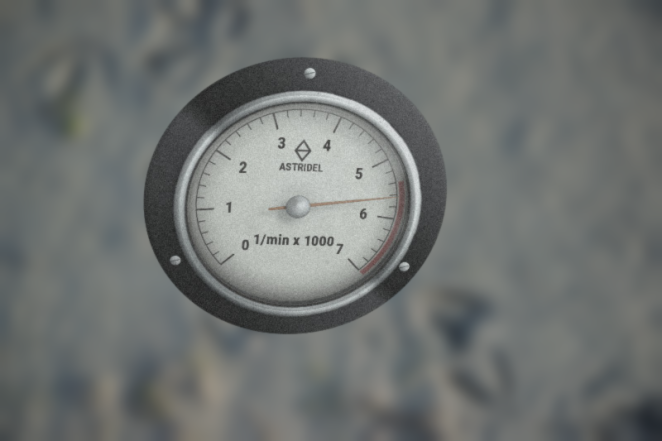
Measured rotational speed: 5600 rpm
